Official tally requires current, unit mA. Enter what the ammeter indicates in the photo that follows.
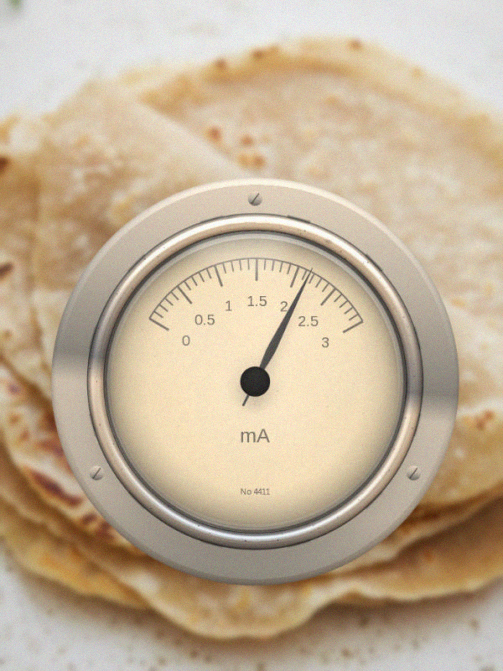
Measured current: 2.15 mA
